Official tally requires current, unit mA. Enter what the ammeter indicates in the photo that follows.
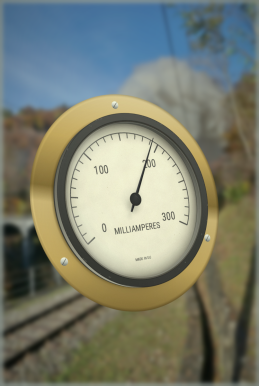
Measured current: 190 mA
